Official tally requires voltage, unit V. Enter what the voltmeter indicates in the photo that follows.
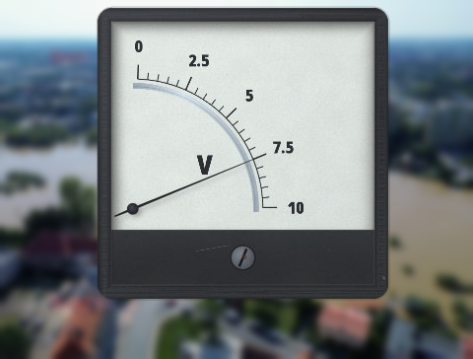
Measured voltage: 7.5 V
